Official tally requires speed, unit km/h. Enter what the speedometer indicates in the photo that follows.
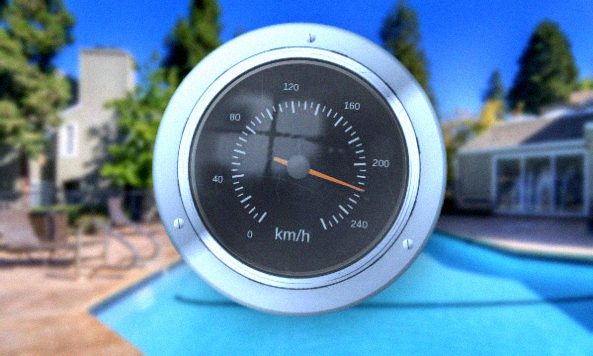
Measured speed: 220 km/h
